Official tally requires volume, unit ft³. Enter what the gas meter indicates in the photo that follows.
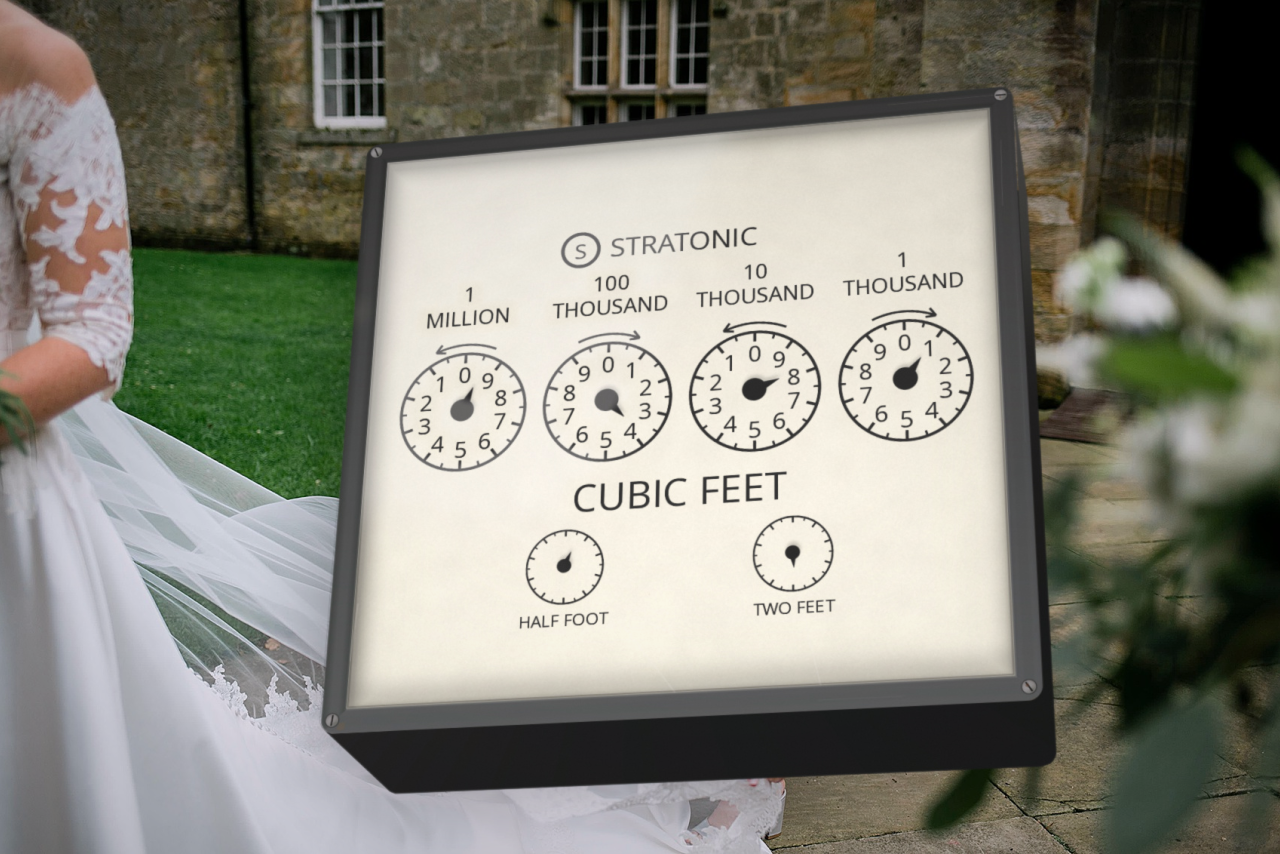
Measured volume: 938100 ft³
